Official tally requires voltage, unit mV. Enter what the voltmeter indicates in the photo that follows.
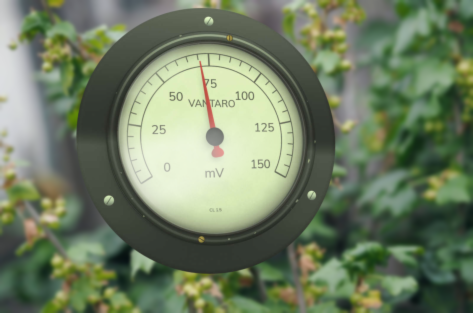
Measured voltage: 70 mV
